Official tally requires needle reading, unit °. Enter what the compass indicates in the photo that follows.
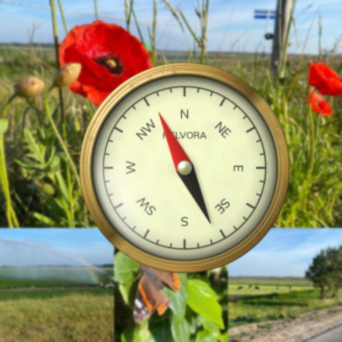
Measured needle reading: 335 °
